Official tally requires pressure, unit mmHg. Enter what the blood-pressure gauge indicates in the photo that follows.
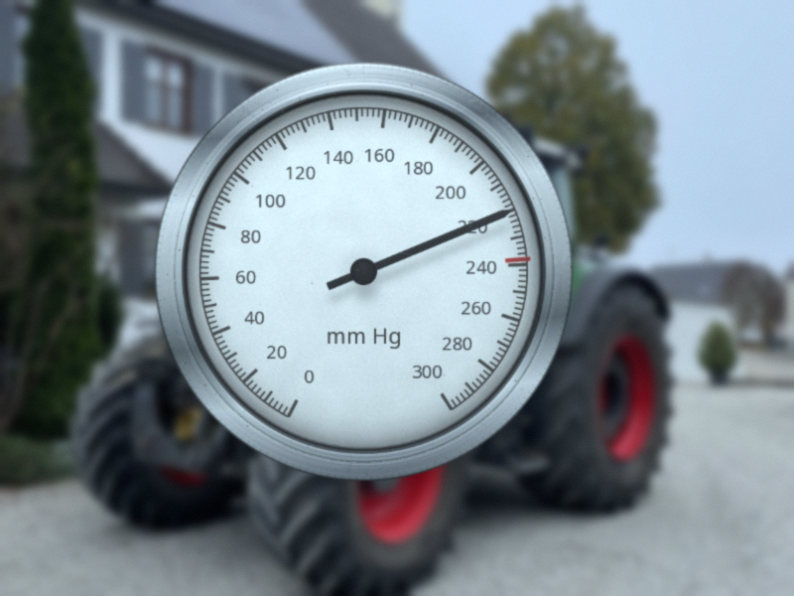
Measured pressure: 220 mmHg
